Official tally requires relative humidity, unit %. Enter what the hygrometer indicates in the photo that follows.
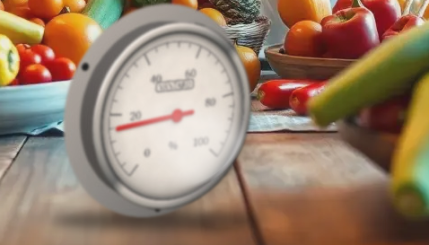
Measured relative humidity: 16 %
